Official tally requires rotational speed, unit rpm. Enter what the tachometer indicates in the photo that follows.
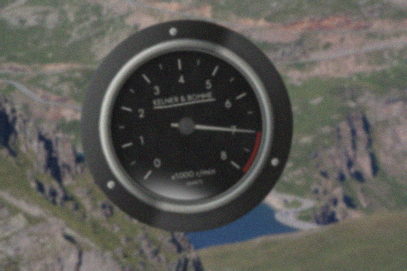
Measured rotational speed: 7000 rpm
